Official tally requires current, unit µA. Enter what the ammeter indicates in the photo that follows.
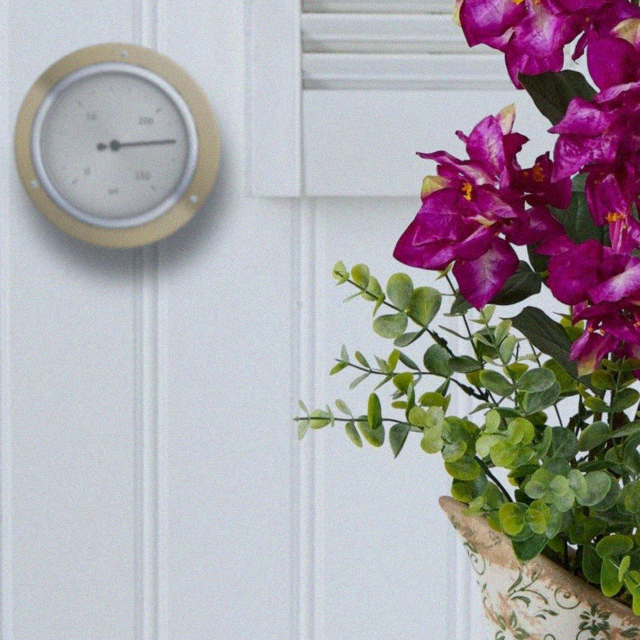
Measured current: 120 µA
